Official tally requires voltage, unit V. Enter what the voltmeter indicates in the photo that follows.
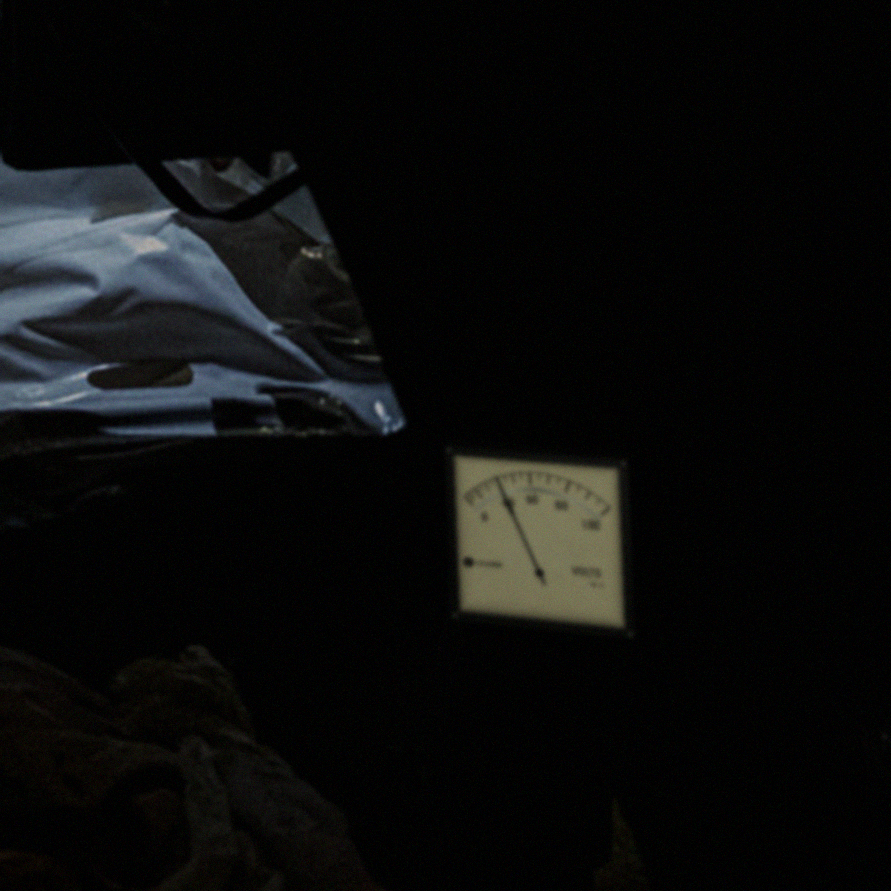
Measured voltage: 40 V
